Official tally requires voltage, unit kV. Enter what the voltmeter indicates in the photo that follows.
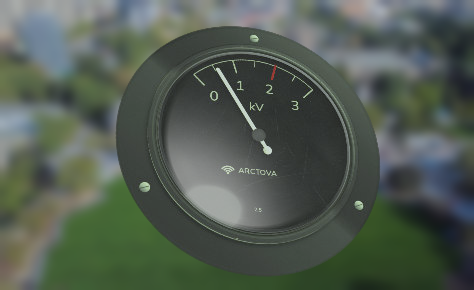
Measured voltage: 0.5 kV
